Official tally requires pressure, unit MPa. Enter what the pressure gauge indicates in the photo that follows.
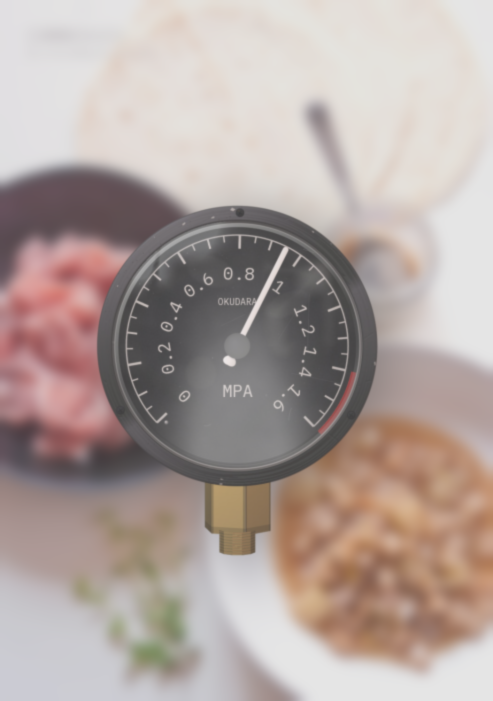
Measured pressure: 0.95 MPa
